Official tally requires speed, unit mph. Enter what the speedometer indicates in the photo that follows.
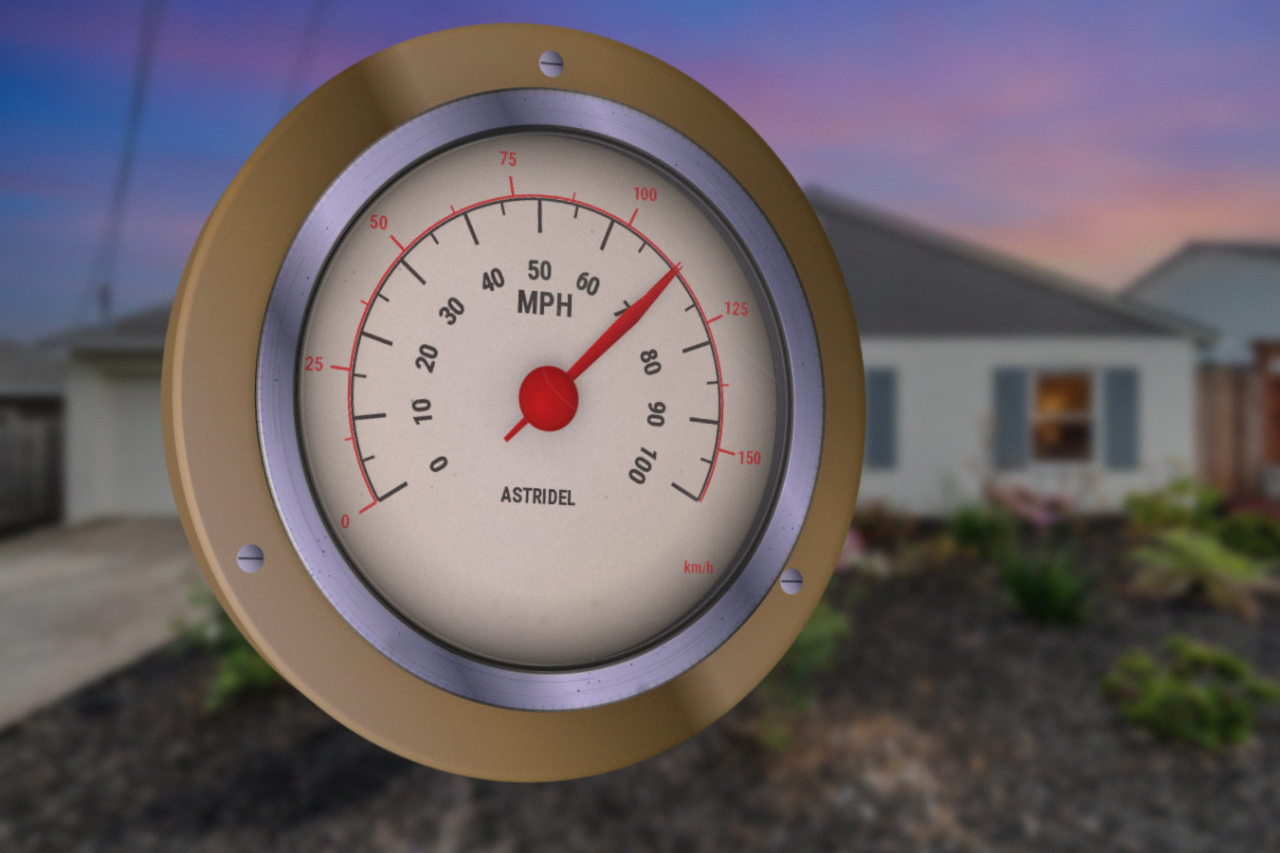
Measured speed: 70 mph
